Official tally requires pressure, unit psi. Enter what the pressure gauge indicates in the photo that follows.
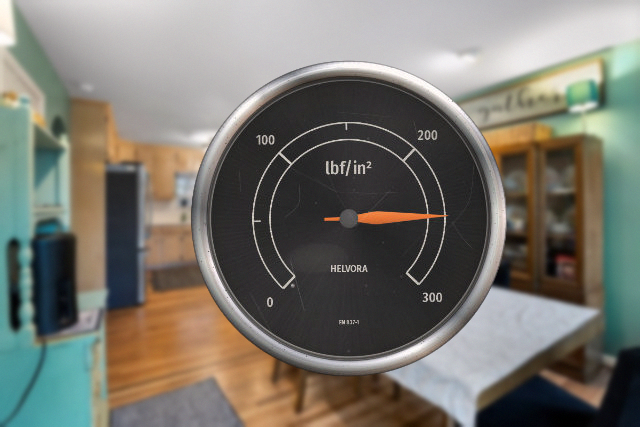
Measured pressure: 250 psi
